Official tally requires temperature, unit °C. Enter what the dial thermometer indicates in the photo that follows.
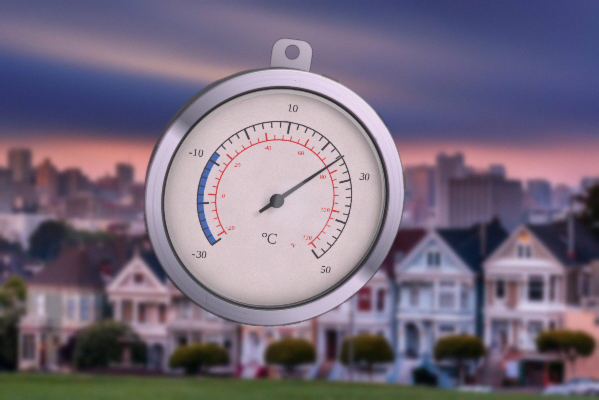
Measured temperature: 24 °C
